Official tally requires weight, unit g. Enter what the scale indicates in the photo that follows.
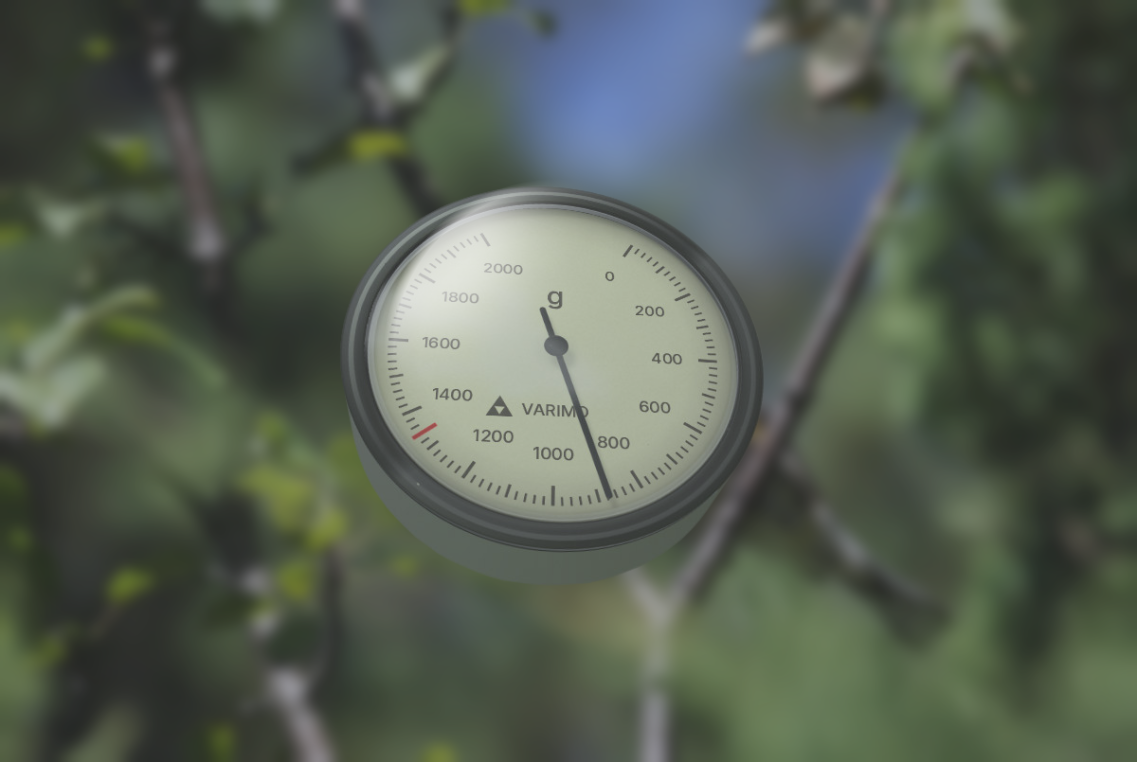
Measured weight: 880 g
